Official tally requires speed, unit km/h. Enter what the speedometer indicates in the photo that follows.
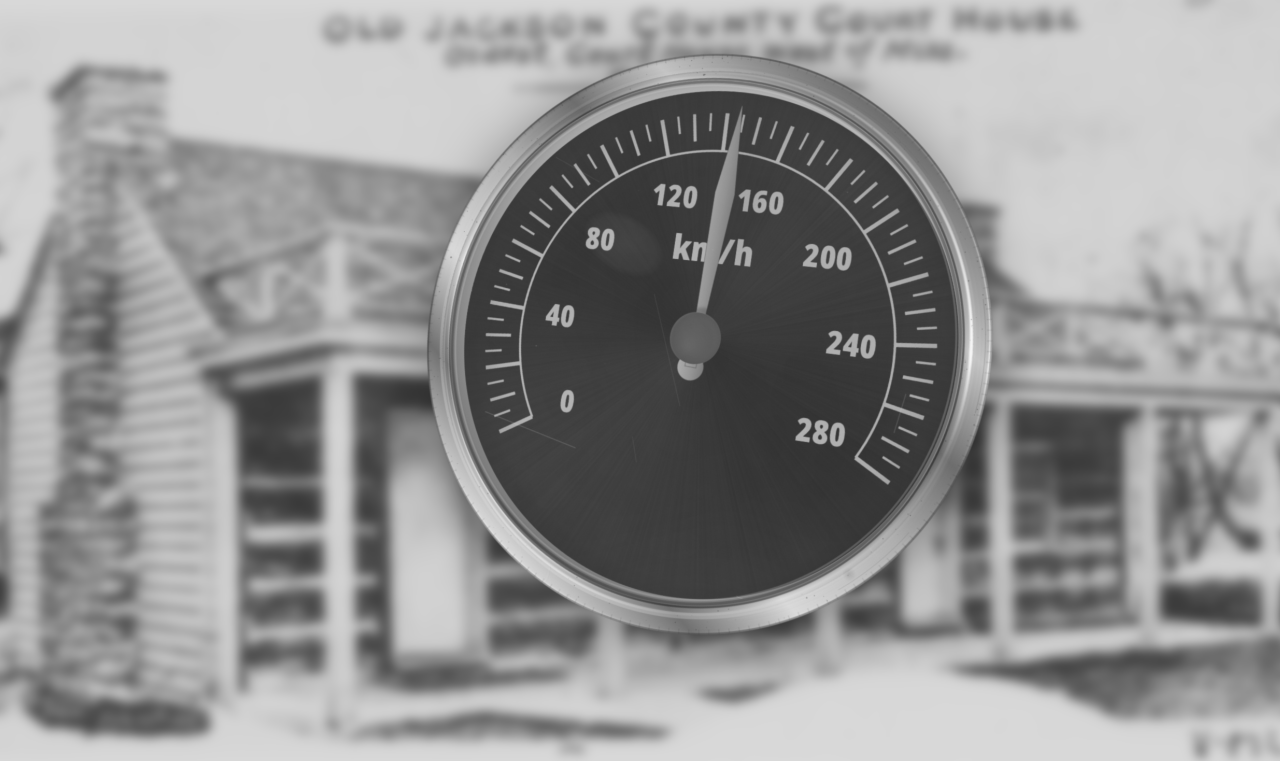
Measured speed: 145 km/h
